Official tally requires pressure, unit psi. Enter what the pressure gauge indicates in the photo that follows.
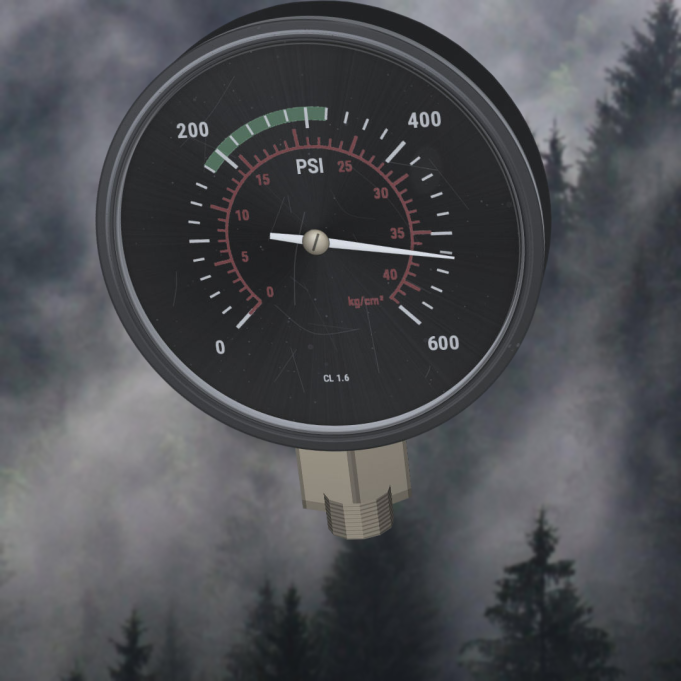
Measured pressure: 520 psi
